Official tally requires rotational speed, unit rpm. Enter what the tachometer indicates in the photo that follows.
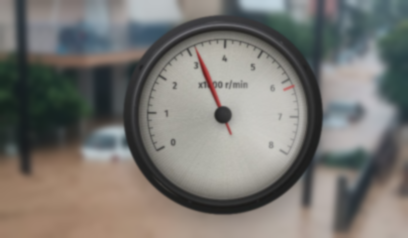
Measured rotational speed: 3200 rpm
